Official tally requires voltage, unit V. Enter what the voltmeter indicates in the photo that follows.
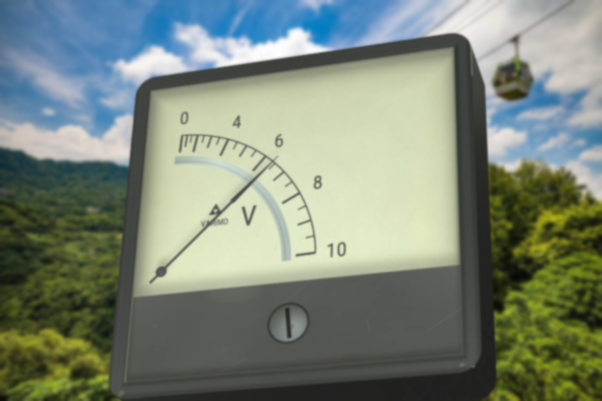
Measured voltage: 6.5 V
